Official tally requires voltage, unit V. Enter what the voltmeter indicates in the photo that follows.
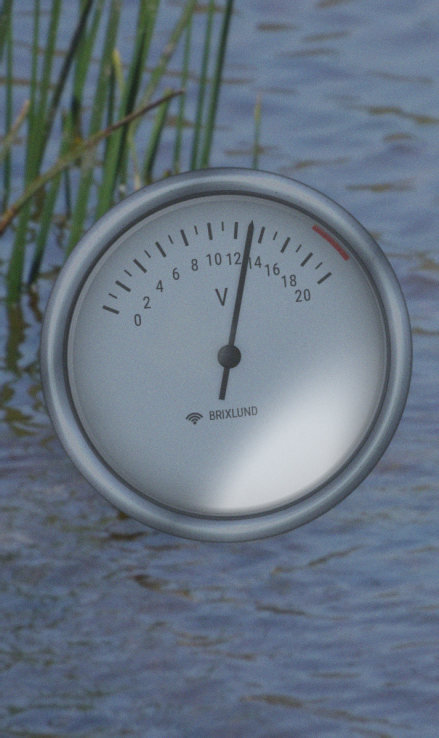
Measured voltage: 13 V
